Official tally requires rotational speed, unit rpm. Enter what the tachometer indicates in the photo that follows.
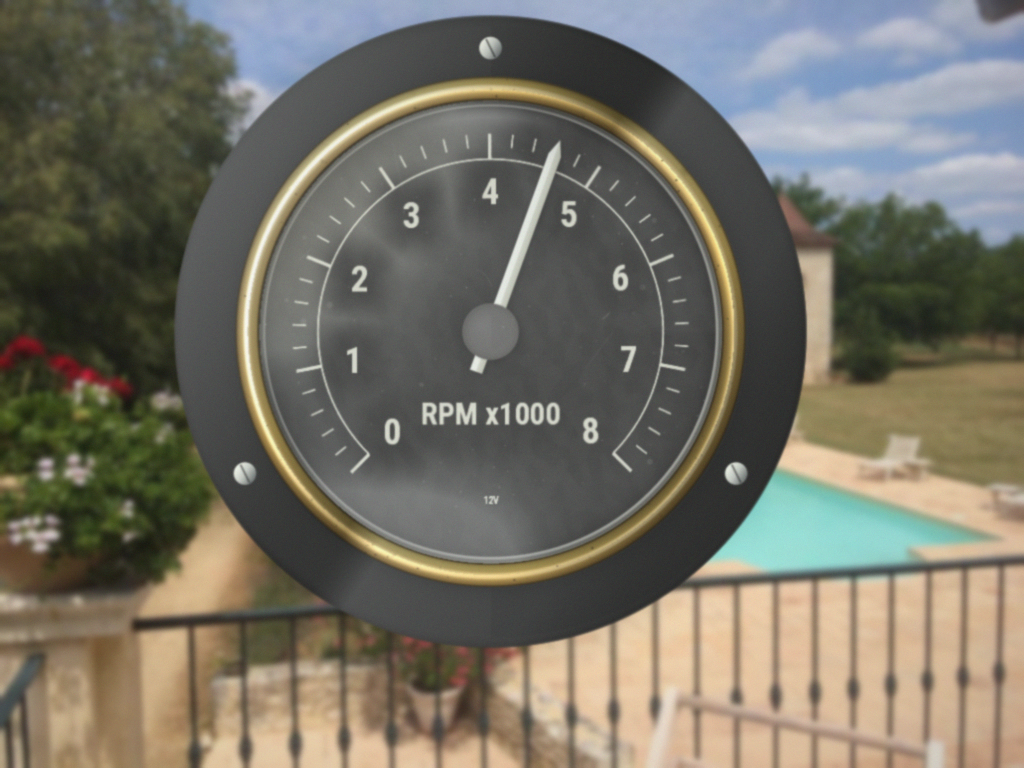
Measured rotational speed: 4600 rpm
